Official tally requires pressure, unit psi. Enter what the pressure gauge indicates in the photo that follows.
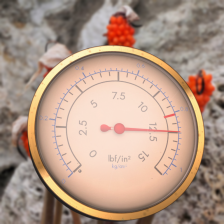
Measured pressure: 12.5 psi
